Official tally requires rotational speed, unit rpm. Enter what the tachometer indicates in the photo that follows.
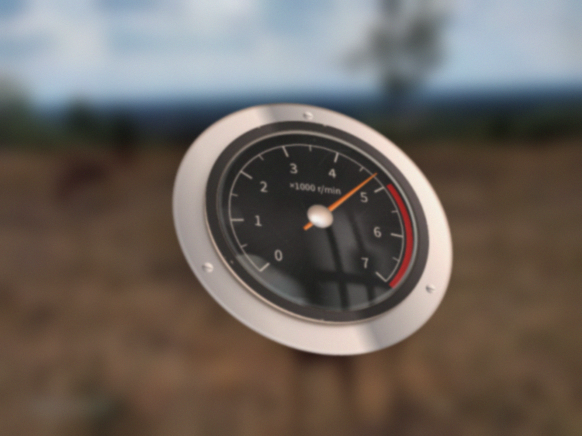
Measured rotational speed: 4750 rpm
